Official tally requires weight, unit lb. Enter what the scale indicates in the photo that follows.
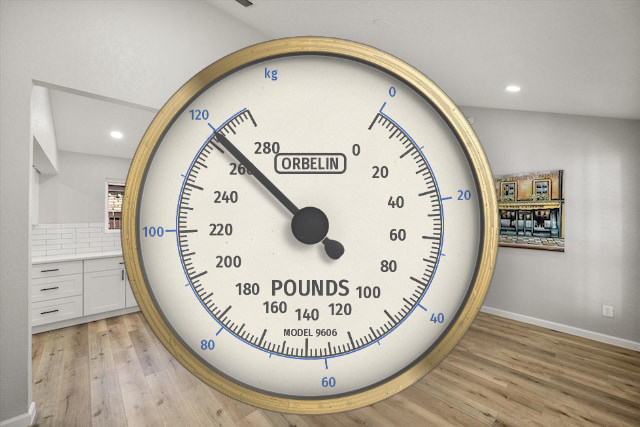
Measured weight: 264 lb
